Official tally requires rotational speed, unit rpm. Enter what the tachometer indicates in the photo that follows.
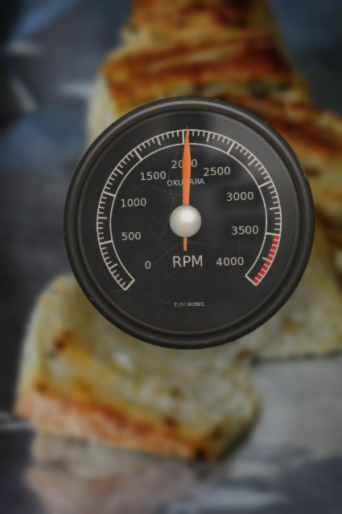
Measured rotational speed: 2050 rpm
